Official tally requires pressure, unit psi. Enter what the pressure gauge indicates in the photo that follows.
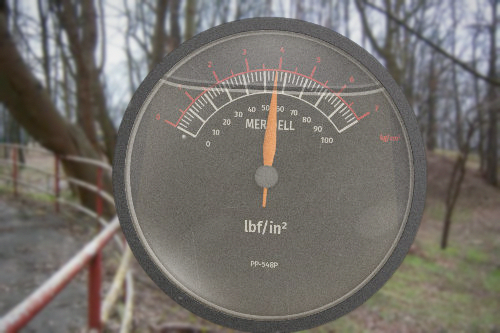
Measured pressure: 56 psi
